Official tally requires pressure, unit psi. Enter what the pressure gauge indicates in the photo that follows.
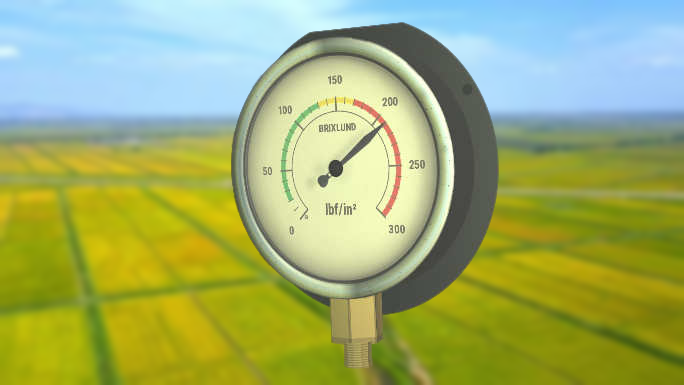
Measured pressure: 210 psi
